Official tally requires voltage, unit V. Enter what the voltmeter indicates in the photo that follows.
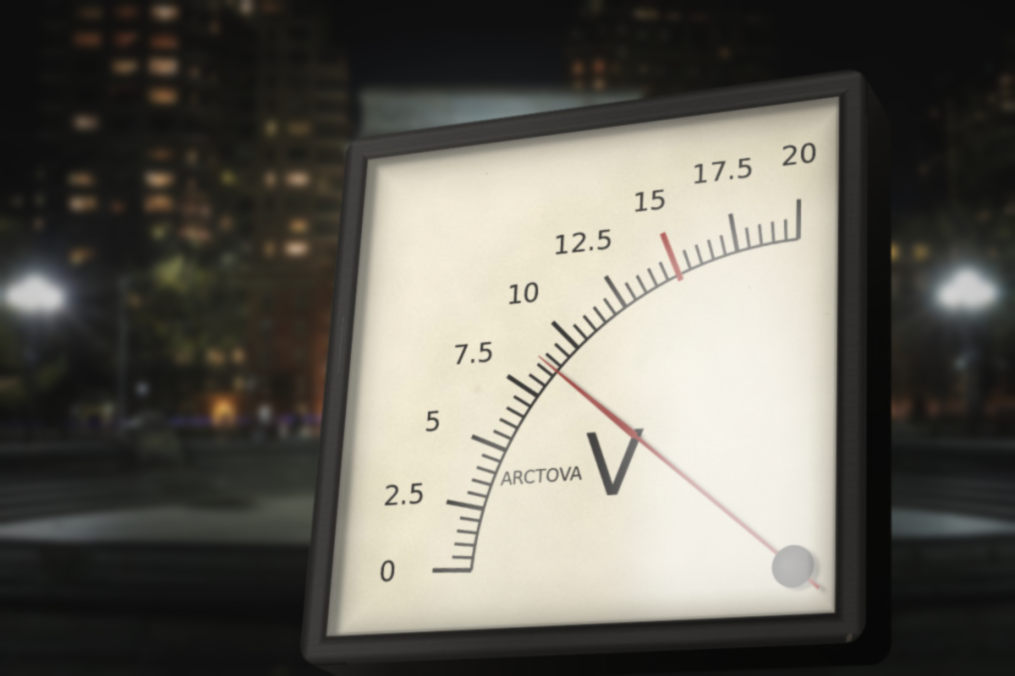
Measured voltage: 8.75 V
